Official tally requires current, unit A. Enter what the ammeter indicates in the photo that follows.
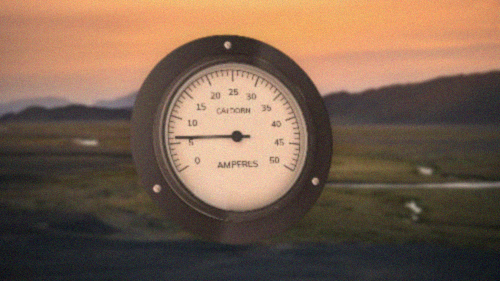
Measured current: 6 A
